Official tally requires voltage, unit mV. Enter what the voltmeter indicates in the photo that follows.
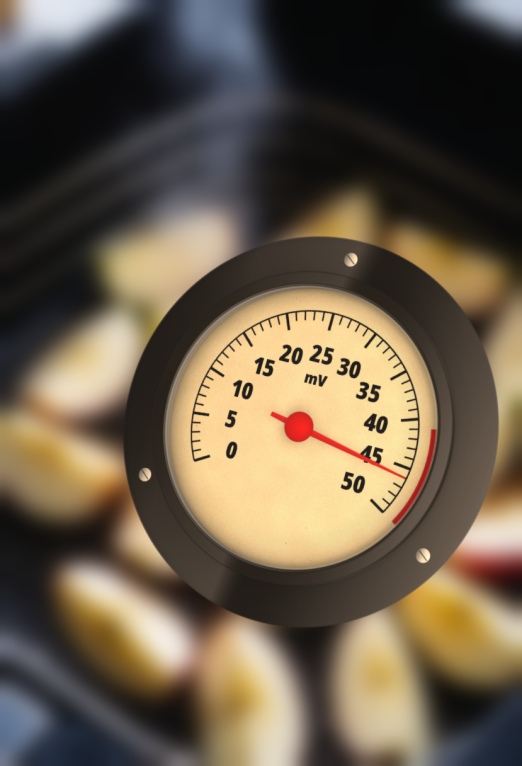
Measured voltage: 46 mV
